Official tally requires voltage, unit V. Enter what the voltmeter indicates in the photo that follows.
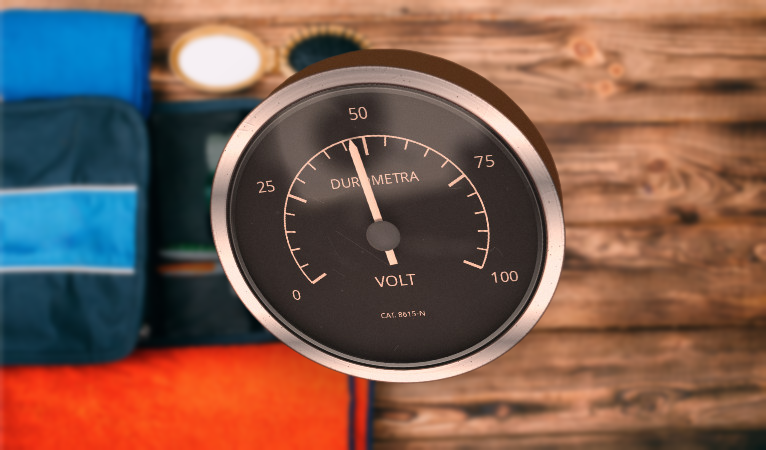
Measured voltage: 47.5 V
